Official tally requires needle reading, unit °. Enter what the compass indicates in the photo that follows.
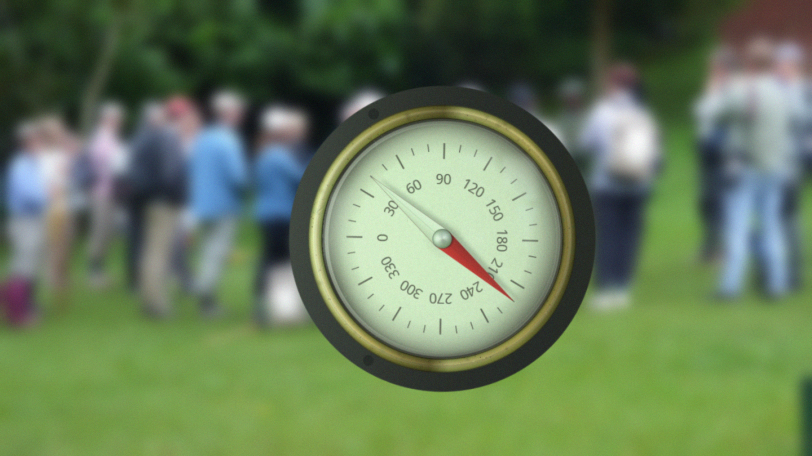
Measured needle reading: 220 °
